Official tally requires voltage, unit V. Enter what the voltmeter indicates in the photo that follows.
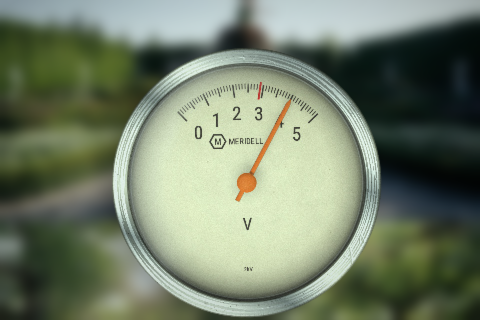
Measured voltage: 4 V
